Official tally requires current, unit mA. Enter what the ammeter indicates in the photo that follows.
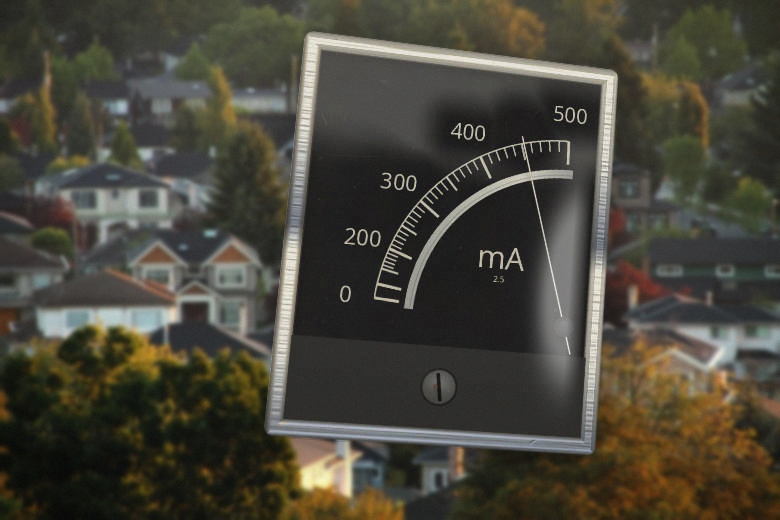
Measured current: 450 mA
